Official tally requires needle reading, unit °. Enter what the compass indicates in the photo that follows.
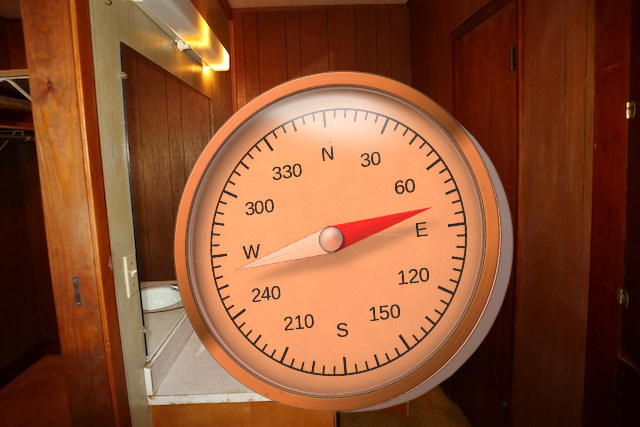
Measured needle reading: 80 °
